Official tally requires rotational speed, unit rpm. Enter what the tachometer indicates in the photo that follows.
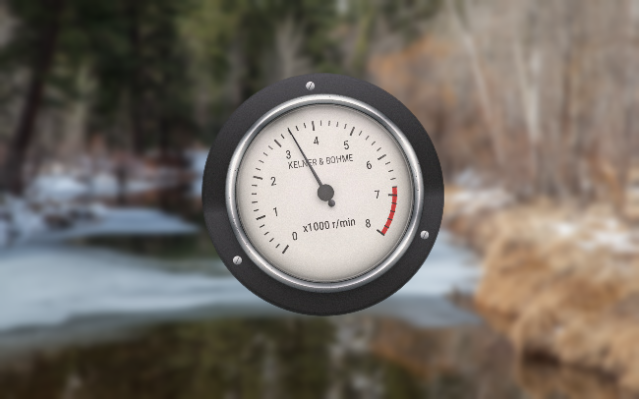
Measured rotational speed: 3400 rpm
